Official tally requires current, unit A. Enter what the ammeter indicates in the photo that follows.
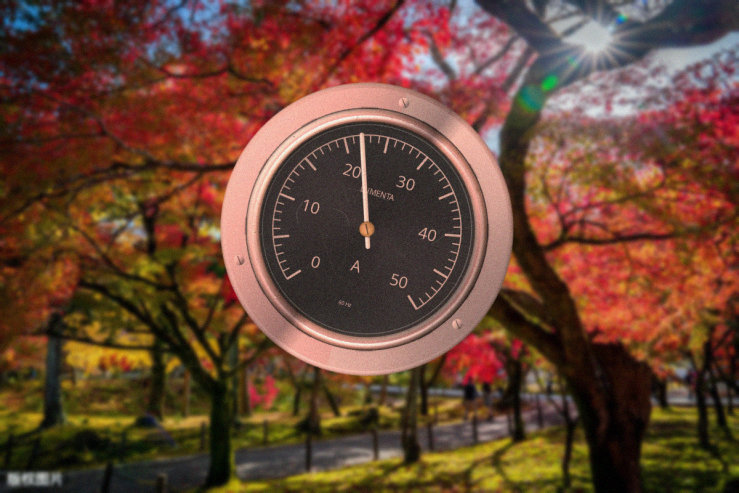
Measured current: 22 A
